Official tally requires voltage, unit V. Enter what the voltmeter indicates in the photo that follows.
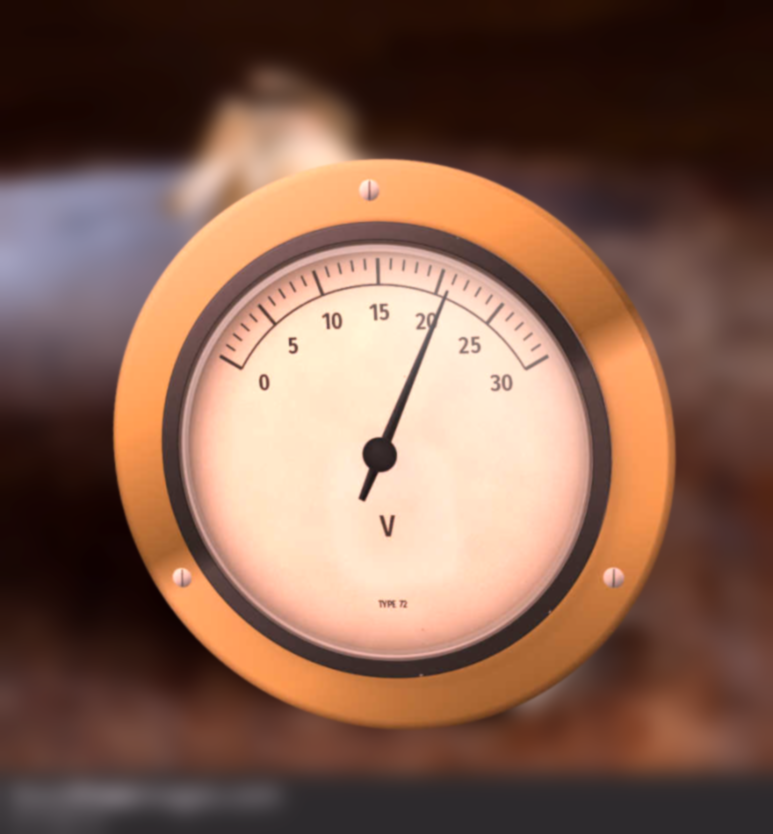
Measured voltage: 21 V
